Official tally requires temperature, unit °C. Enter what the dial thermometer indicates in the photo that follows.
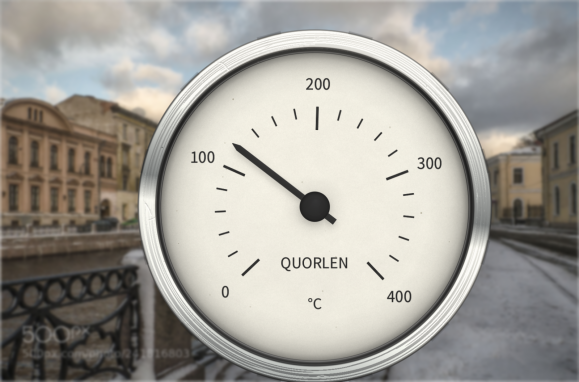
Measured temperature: 120 °C
